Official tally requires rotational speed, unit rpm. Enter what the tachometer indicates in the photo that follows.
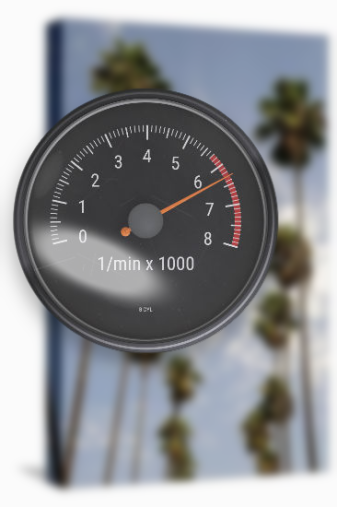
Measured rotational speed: 6300 rpm
